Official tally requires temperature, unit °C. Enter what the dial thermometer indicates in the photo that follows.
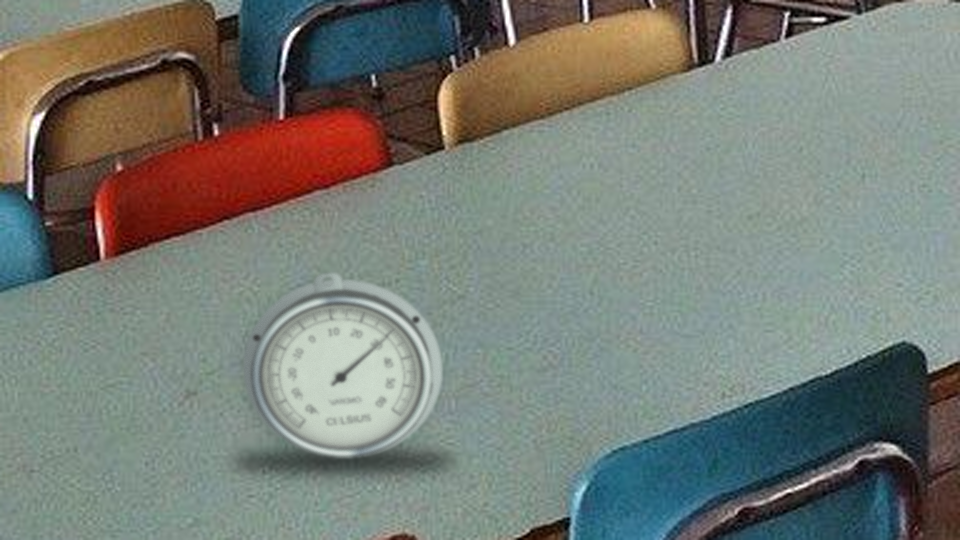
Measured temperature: 30 °C
